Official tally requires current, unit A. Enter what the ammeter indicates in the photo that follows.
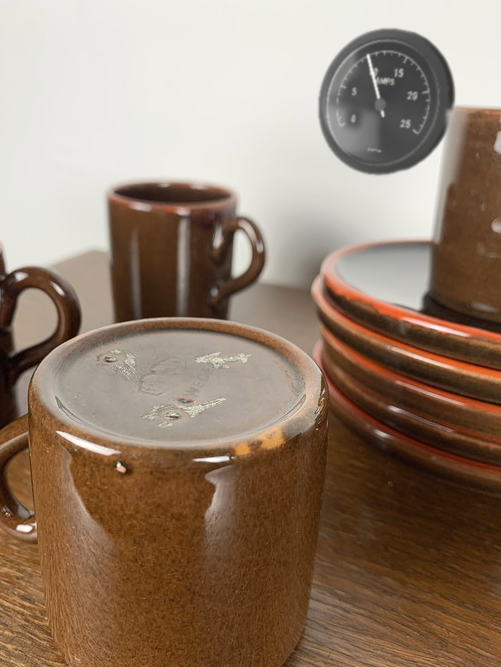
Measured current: 10 A
